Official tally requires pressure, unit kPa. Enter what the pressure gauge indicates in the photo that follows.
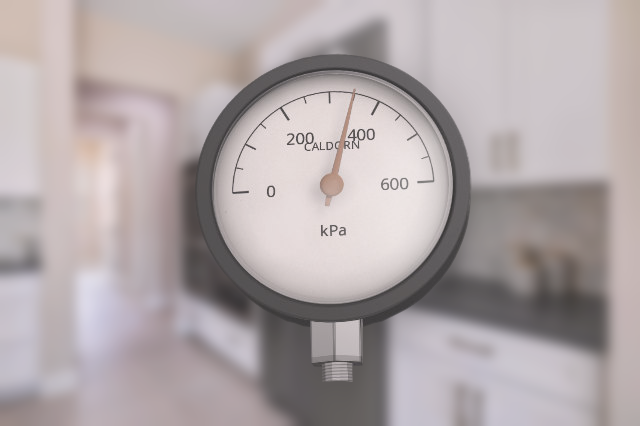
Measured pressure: 350 kPa
